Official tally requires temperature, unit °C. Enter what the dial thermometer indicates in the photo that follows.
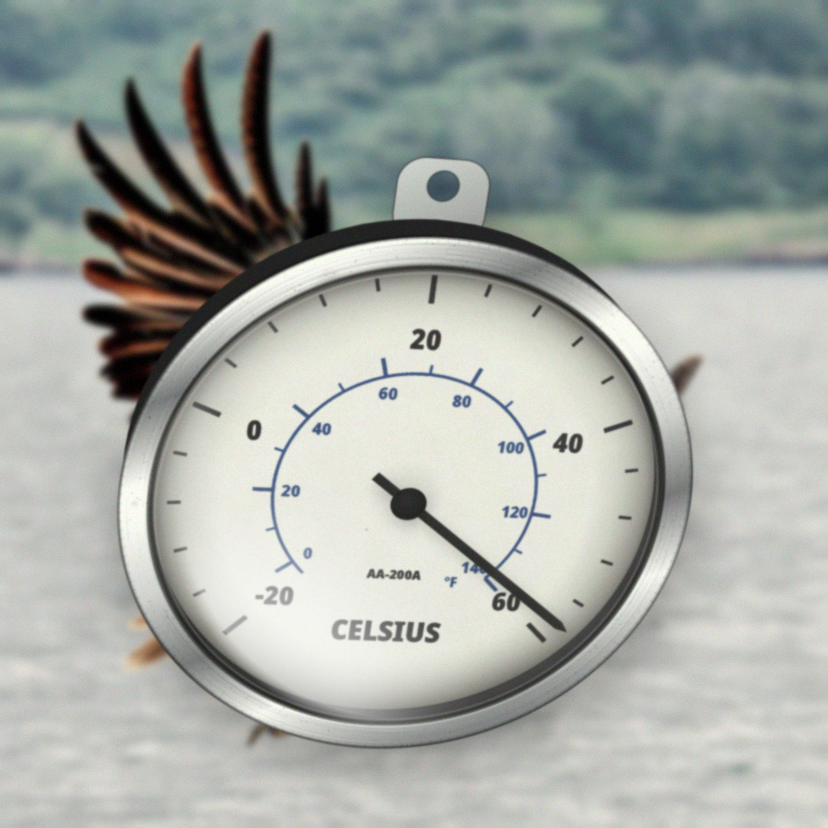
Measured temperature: 58 °C
